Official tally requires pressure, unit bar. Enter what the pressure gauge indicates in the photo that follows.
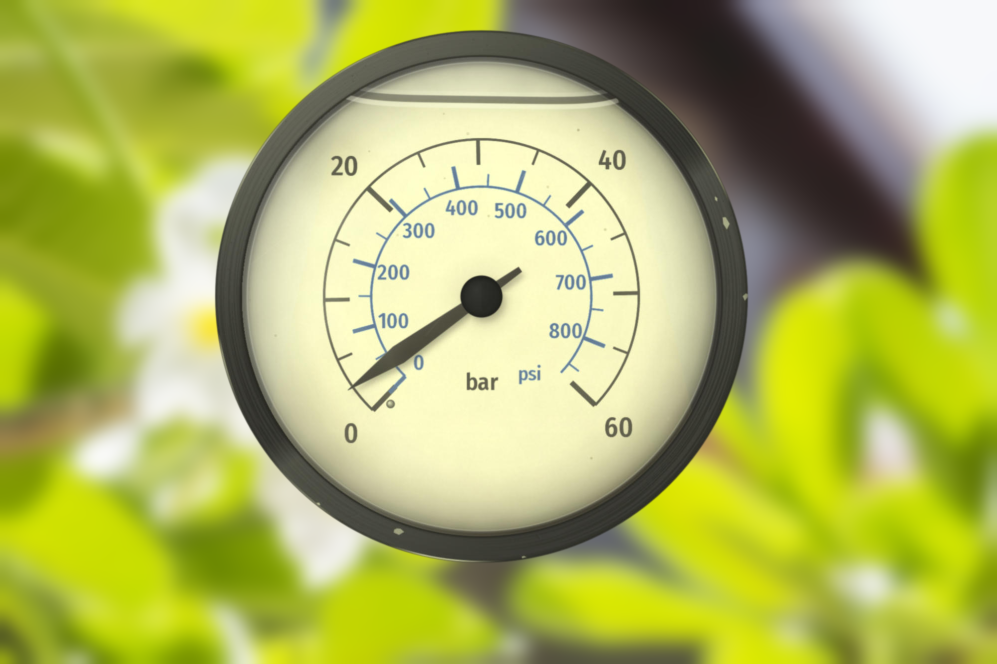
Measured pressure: 2.5 bar
